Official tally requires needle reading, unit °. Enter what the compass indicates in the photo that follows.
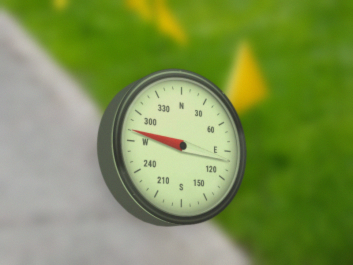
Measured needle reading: 280 °
